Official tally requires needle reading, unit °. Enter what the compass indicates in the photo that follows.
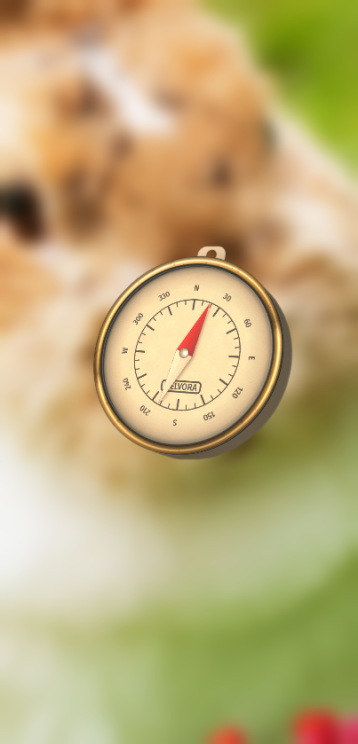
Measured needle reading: 20 °
